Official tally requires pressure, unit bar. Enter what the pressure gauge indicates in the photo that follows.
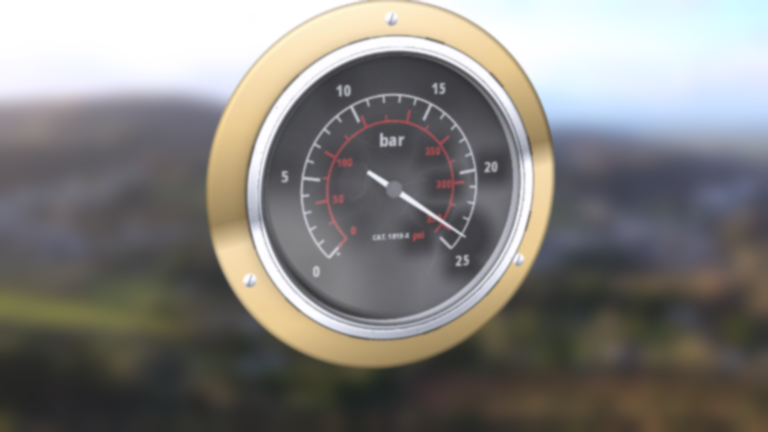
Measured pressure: 24 bar
